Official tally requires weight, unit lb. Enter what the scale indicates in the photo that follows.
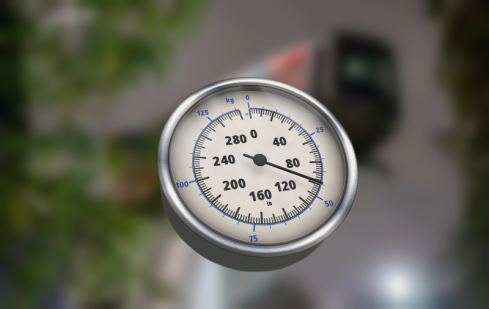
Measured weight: 100 lb
